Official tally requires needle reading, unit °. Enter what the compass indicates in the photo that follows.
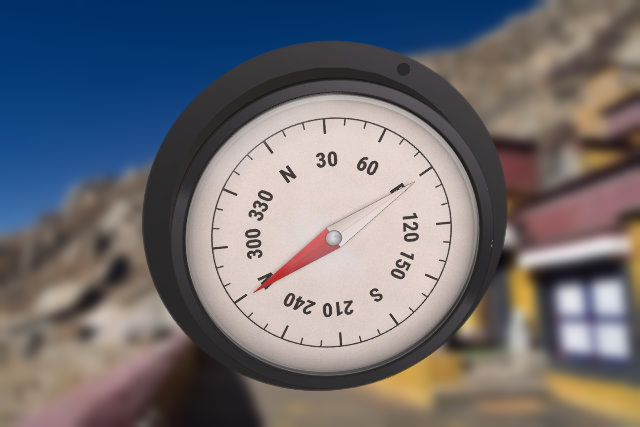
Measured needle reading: 270 °
